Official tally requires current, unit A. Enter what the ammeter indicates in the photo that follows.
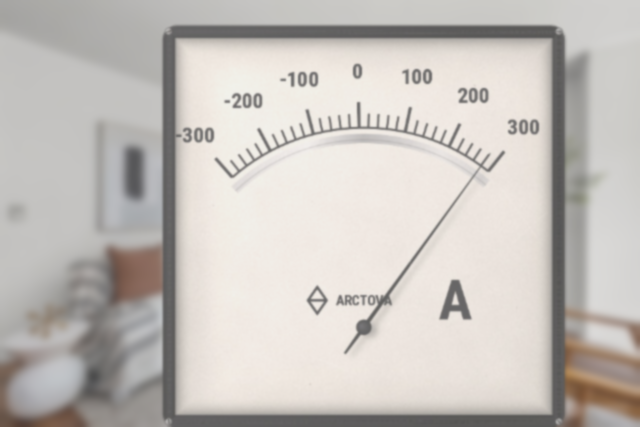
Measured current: 280 A
